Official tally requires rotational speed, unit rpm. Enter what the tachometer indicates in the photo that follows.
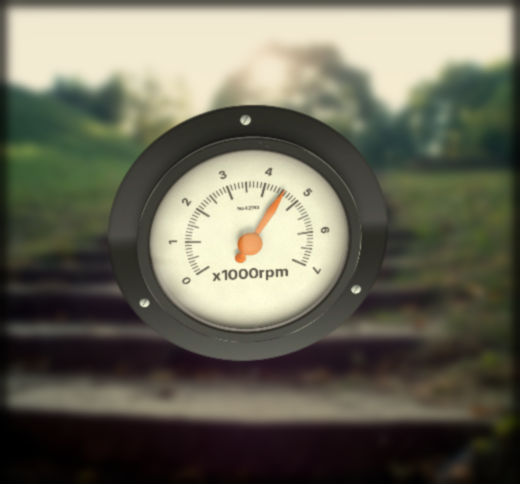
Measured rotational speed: 4500 rpm
